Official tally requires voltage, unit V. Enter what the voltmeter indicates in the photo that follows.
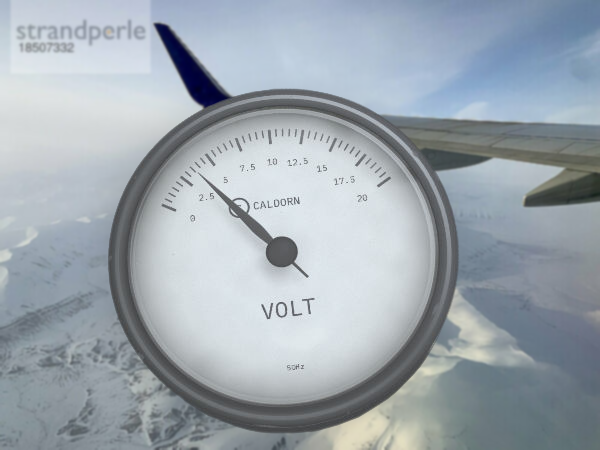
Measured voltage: 3.5 V
